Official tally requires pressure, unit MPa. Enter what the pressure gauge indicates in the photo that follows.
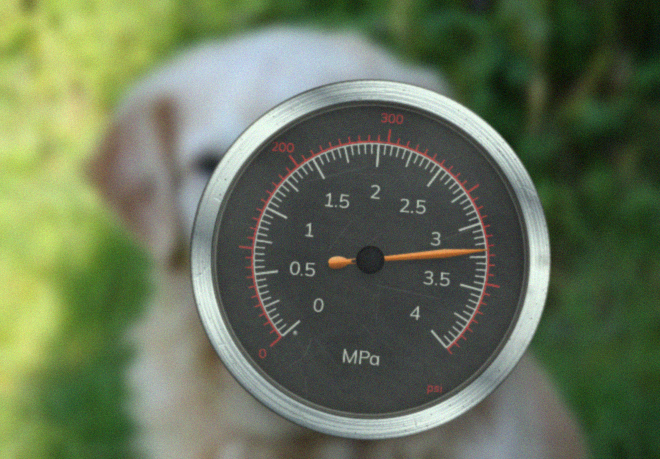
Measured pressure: 3.2 MPa
